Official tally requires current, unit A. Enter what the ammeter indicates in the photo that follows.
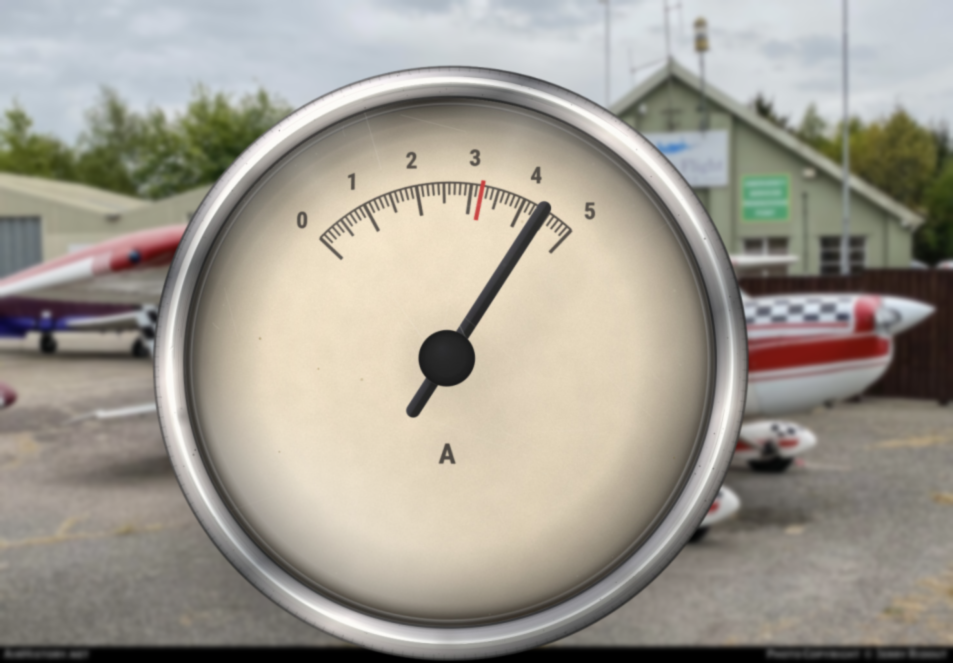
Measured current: 4.4 A
